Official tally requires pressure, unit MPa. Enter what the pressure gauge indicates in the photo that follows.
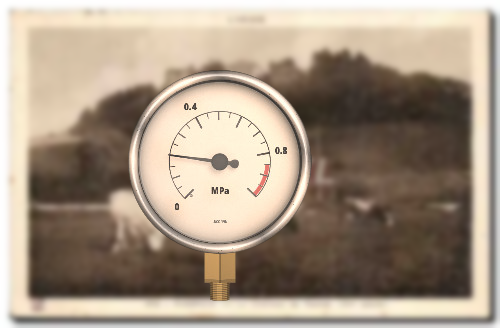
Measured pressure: 0.2 MPa
